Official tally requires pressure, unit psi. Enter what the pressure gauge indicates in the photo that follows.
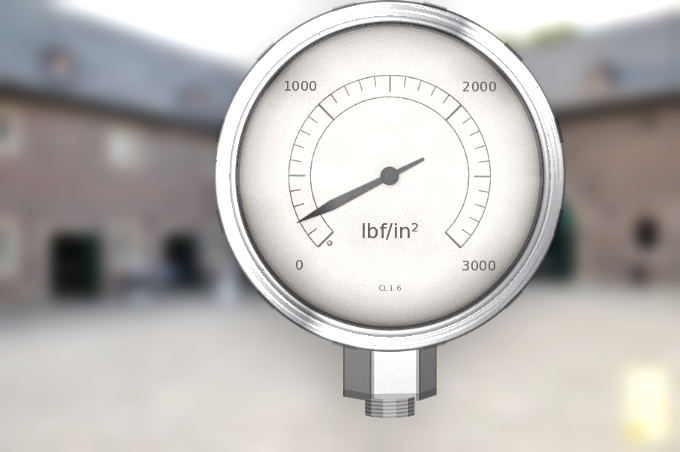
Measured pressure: 200 psi
